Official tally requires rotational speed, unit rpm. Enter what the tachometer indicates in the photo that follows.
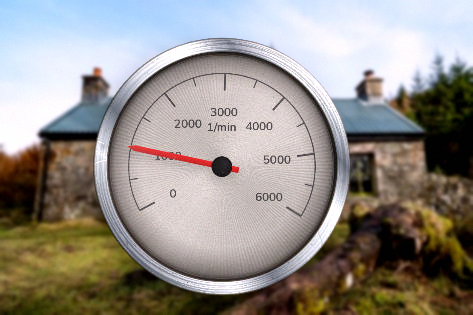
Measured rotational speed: 1000 rpm
